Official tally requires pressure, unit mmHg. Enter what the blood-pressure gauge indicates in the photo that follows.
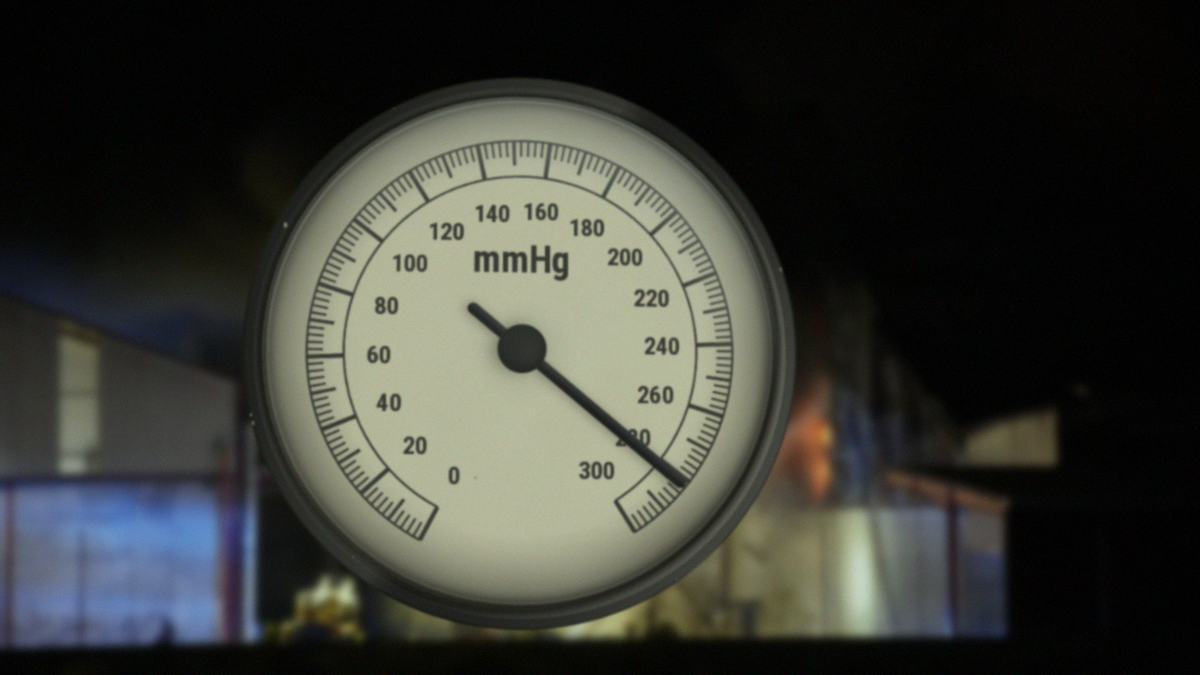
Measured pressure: 282 mmHg
